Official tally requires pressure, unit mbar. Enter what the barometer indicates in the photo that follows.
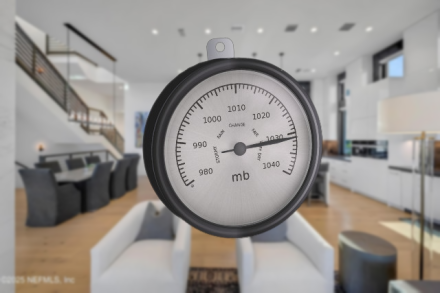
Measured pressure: 1031 mbar
